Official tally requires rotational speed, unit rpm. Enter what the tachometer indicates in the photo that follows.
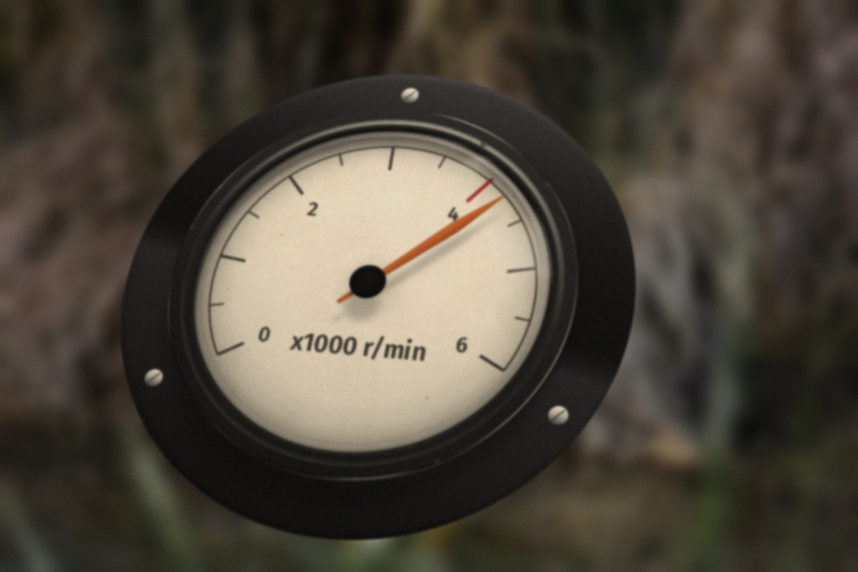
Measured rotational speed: 4250 rpm
